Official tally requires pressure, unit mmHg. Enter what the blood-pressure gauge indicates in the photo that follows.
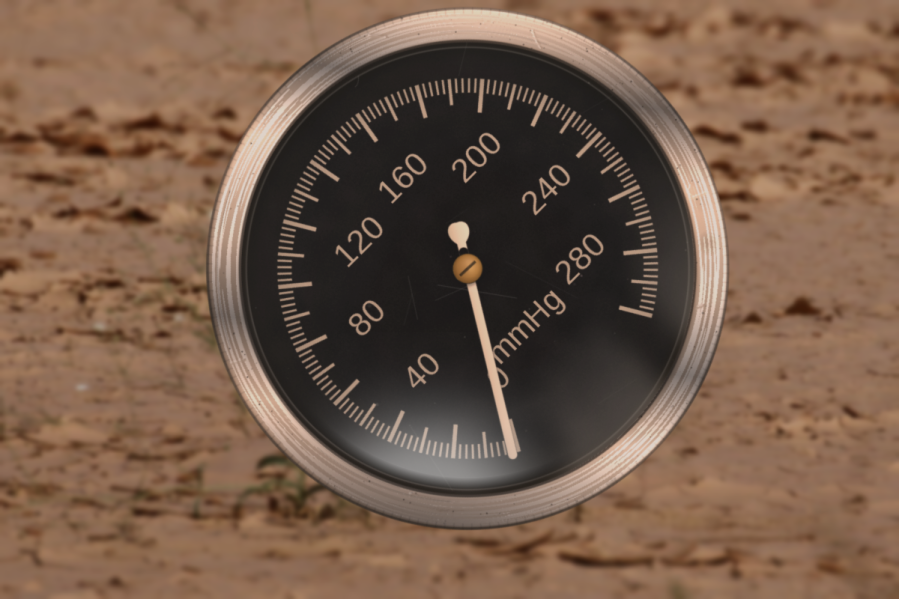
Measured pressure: 2 mmHg
